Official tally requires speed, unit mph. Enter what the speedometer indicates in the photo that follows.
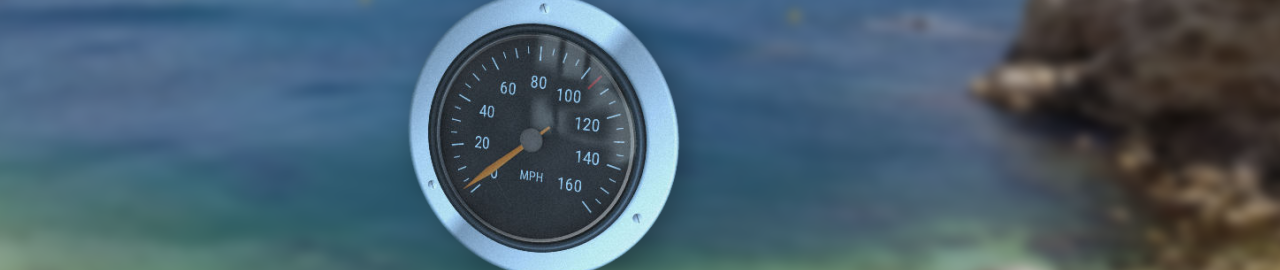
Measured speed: 2.5 mph
